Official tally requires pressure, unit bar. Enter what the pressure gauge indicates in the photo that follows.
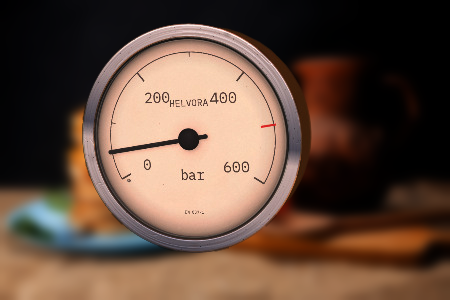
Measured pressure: 50 bar
